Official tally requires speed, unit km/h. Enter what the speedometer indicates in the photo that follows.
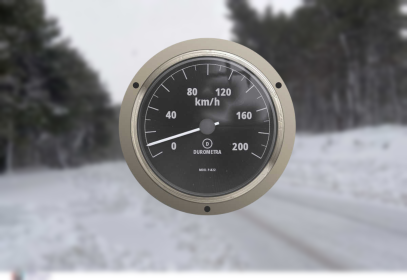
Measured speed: 10 km/h
